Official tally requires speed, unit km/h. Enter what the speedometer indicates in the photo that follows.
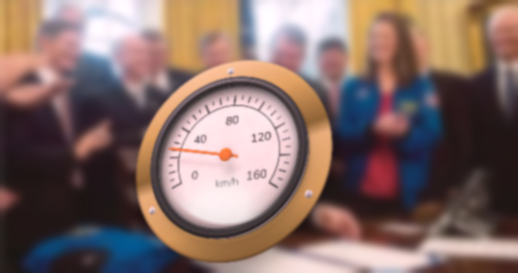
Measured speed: 25 km/h
